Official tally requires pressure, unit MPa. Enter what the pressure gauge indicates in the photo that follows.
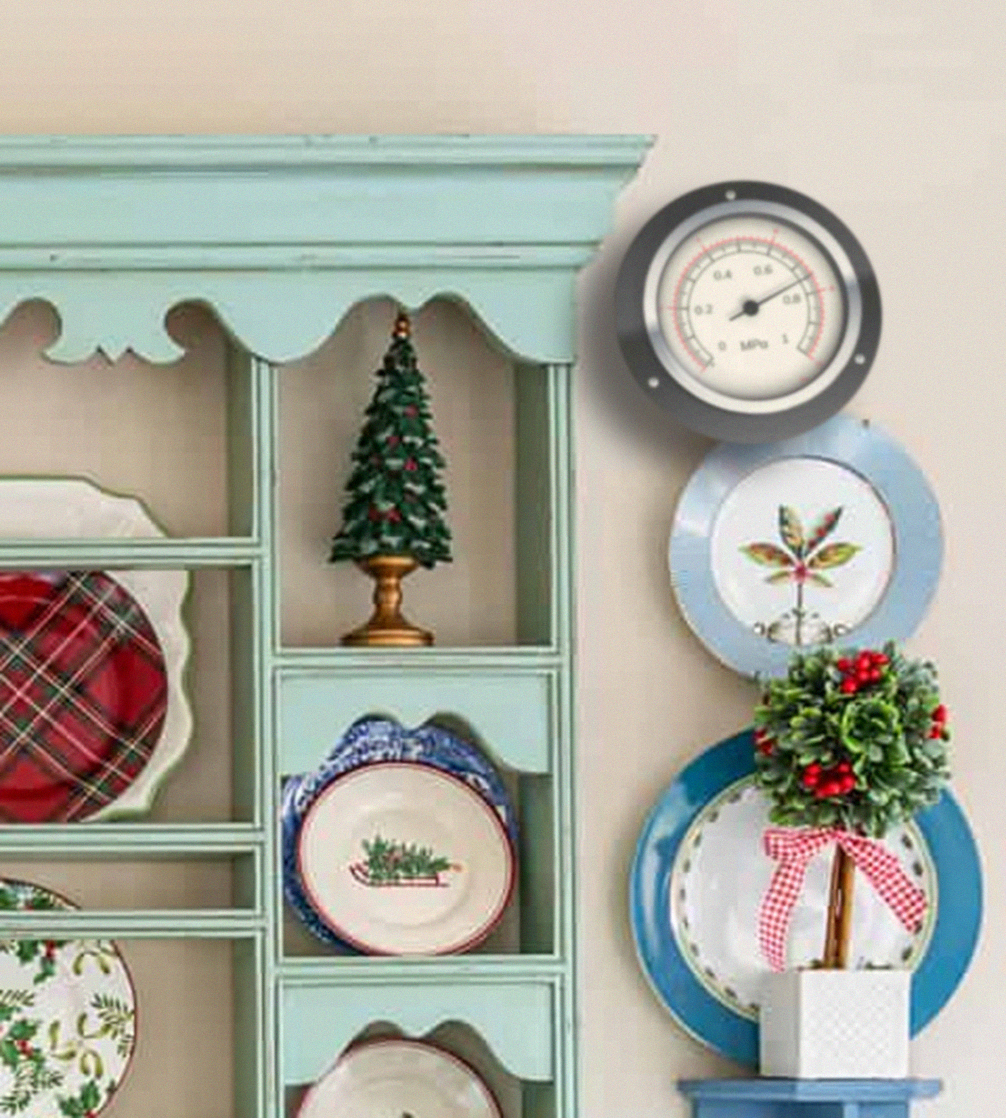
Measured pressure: 0.75 MPa
